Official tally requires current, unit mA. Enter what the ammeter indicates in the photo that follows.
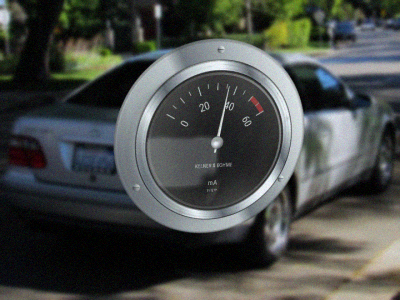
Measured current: 35 mA
